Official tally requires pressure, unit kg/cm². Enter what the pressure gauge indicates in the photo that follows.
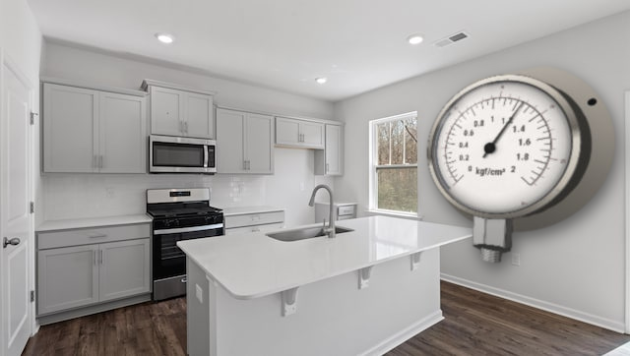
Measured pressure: 1.25 kg/cm²
